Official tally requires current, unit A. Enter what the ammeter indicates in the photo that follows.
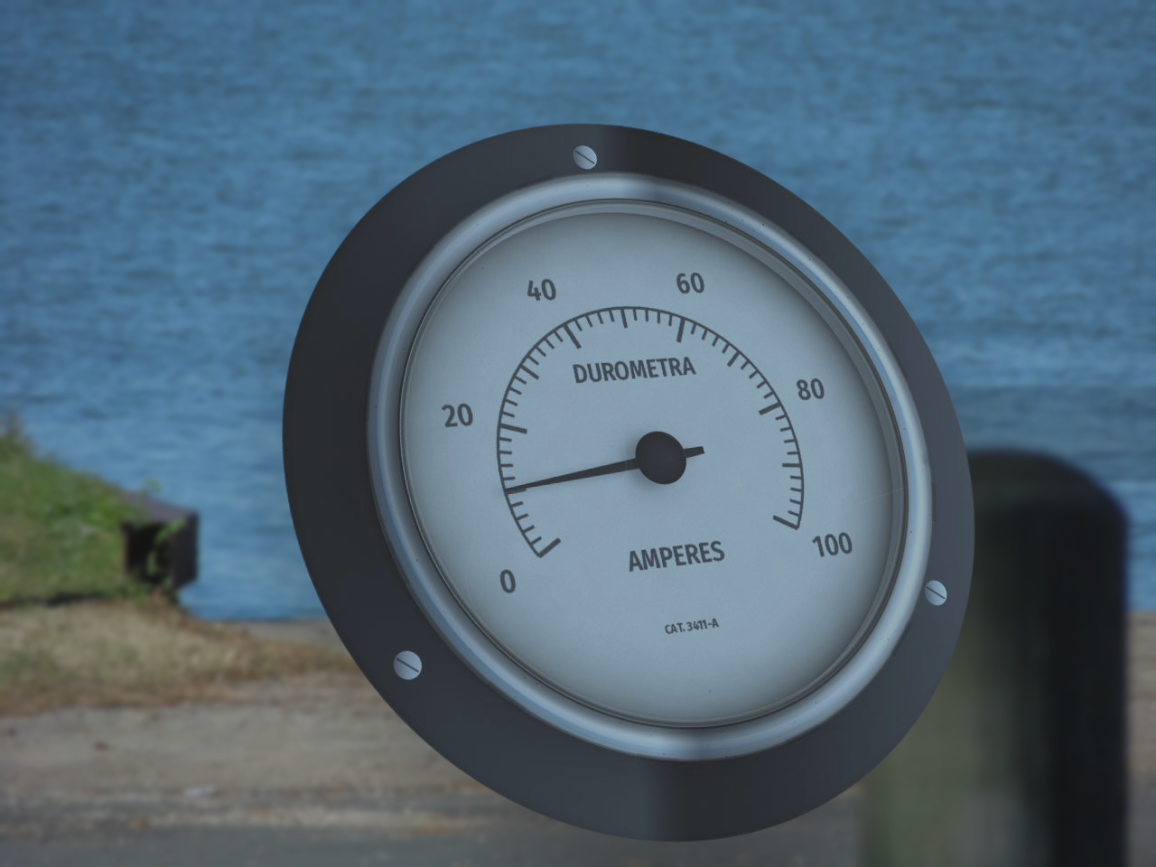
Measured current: 10 A
